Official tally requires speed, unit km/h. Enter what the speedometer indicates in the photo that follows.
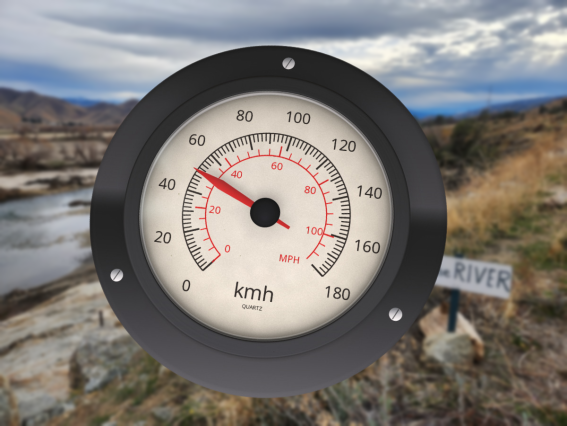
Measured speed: 50 km/h
